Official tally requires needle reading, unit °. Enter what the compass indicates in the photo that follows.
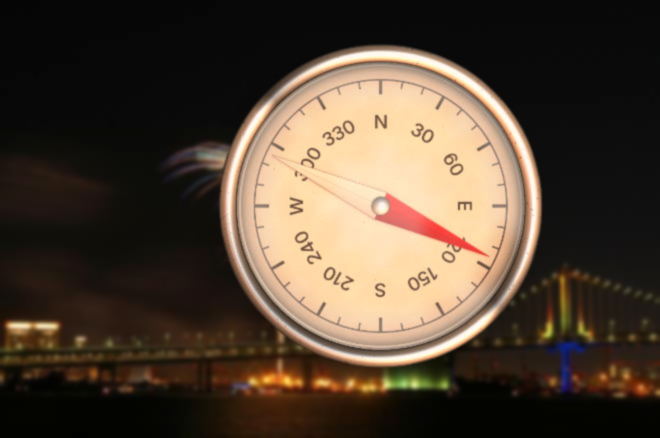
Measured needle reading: 115 °
